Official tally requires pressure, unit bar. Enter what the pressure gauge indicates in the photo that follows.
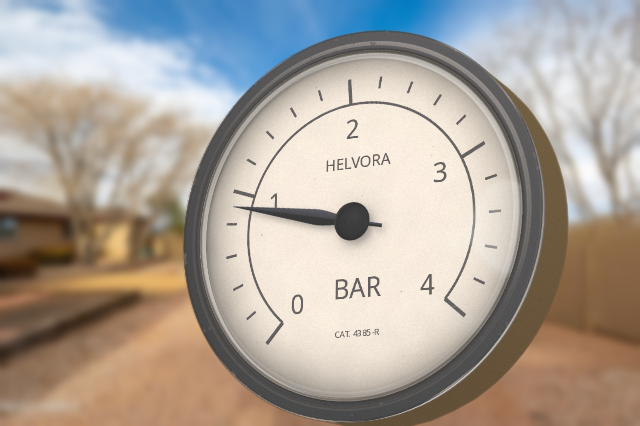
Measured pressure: 0.9 bar
